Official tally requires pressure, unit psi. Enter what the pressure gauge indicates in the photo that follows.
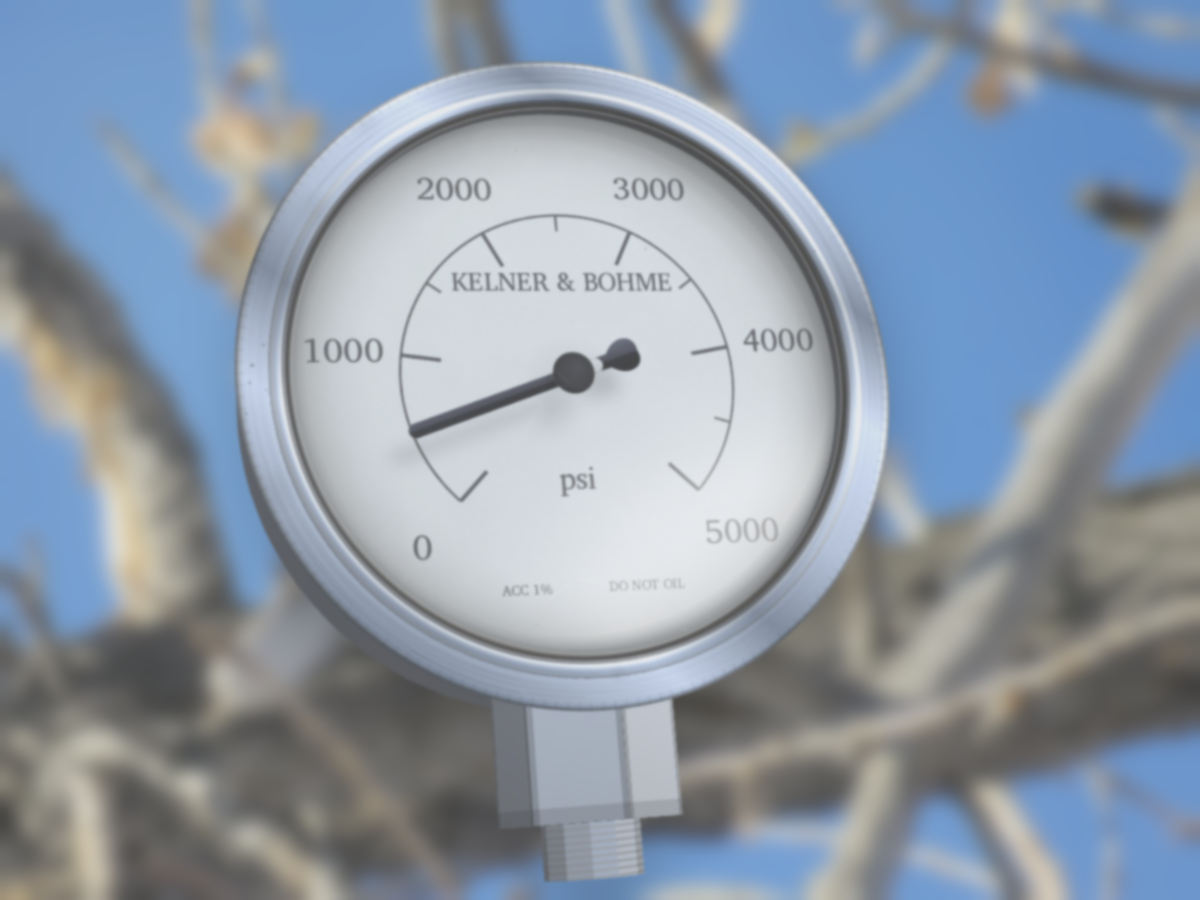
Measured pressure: 500 psi
